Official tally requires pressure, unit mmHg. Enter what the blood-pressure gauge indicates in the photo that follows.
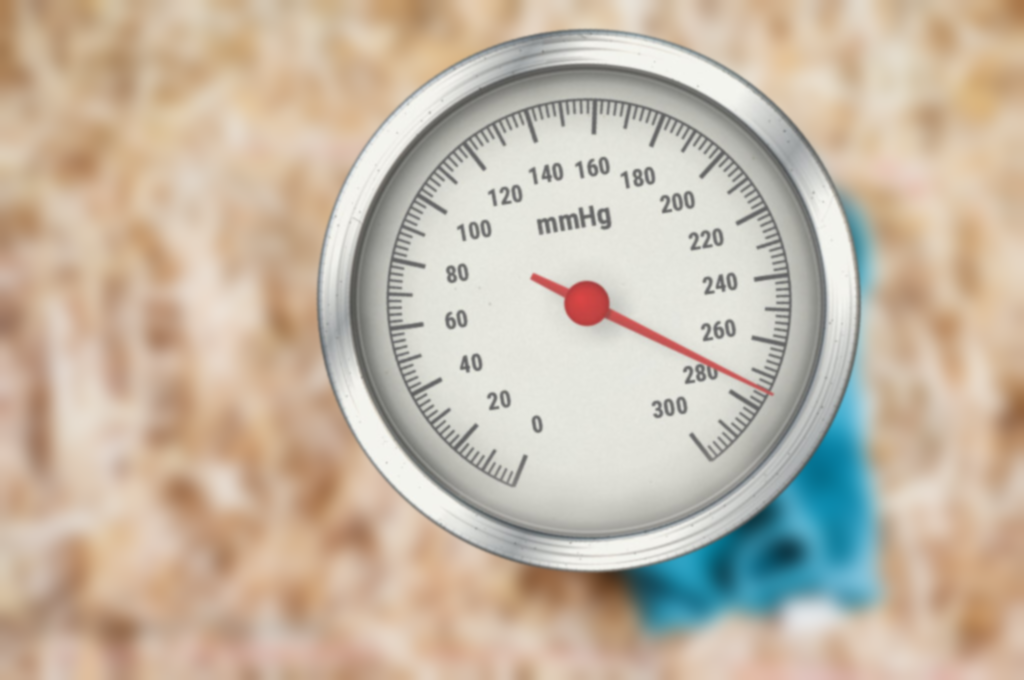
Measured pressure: 274 mmHg
